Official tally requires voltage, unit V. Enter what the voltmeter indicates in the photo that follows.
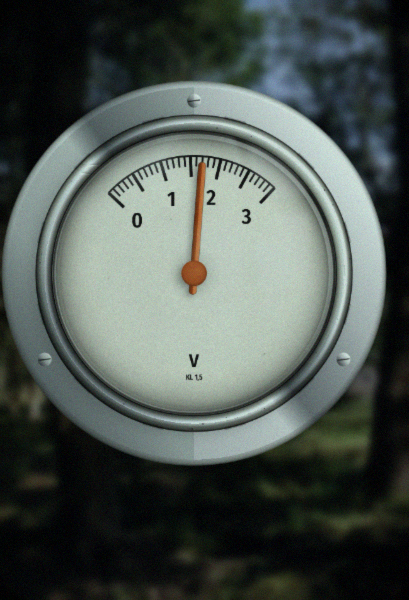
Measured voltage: 1.7 V
